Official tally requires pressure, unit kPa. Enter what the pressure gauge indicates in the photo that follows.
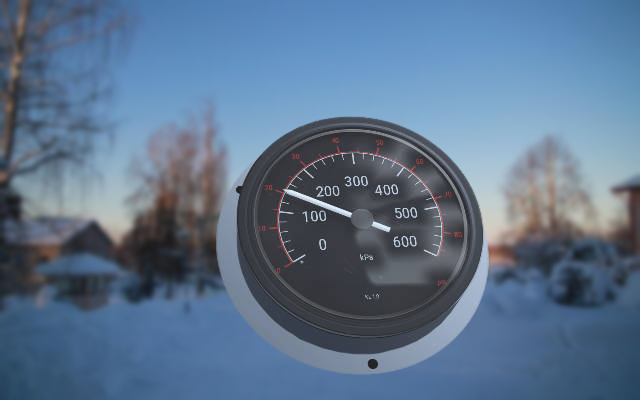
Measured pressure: 140 kPa
